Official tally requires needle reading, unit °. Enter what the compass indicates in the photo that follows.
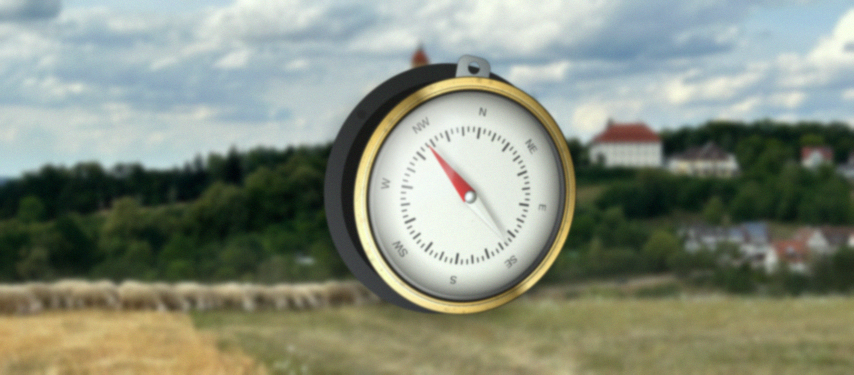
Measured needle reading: 310 °
